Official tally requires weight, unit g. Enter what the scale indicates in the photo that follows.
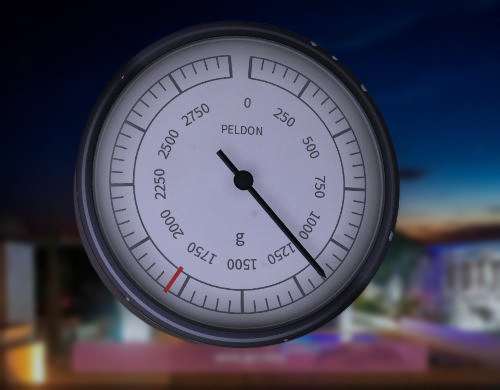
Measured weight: 1150 g
